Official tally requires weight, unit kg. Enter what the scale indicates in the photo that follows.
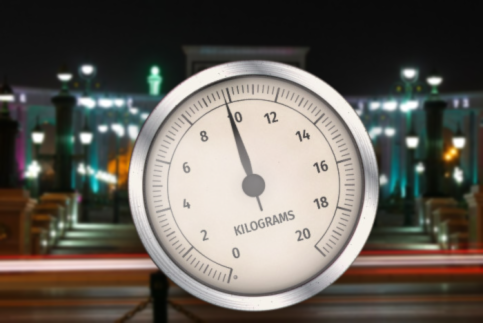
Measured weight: 9.8 kg
